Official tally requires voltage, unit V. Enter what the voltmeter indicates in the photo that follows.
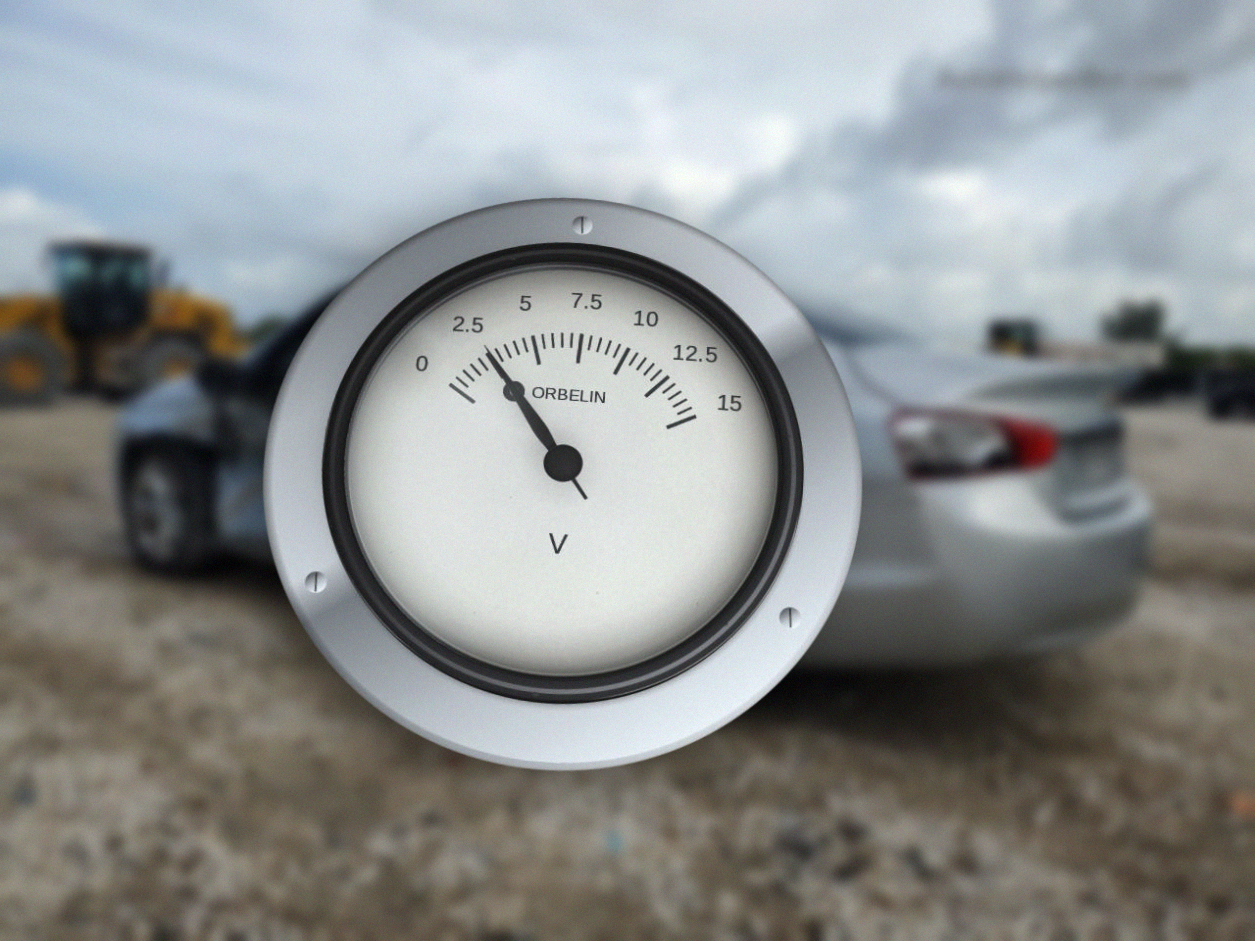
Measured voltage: 2.5 V
